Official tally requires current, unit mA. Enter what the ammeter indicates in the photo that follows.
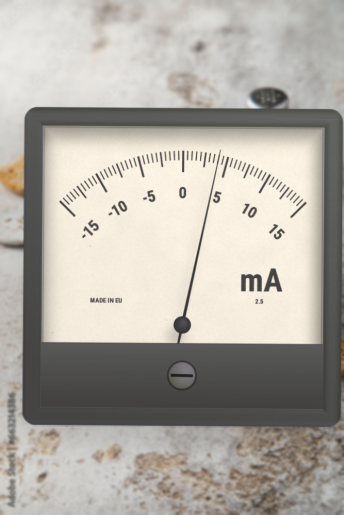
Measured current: 4 mA
